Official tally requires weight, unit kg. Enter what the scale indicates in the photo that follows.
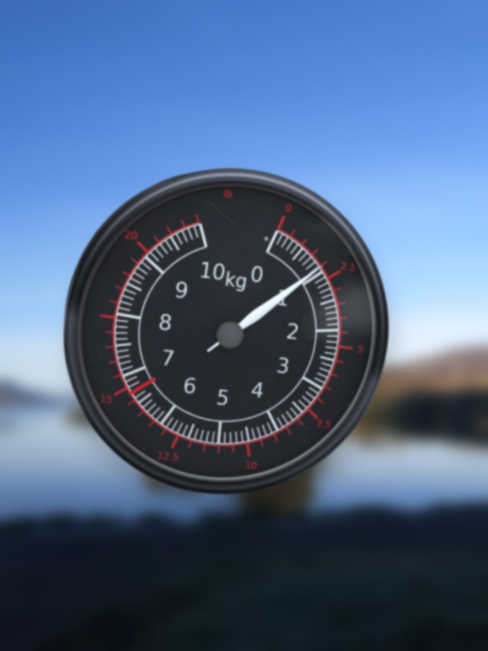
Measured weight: 0.9 kg
